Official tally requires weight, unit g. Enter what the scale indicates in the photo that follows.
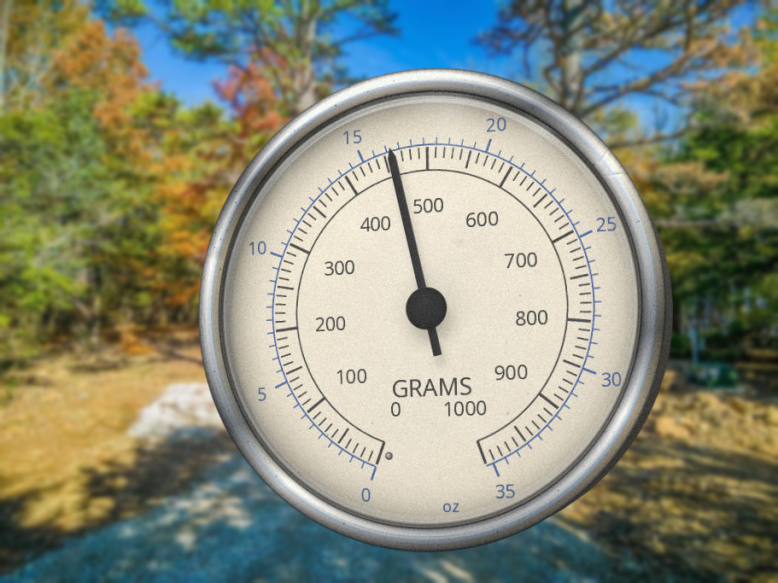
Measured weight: 460 g
